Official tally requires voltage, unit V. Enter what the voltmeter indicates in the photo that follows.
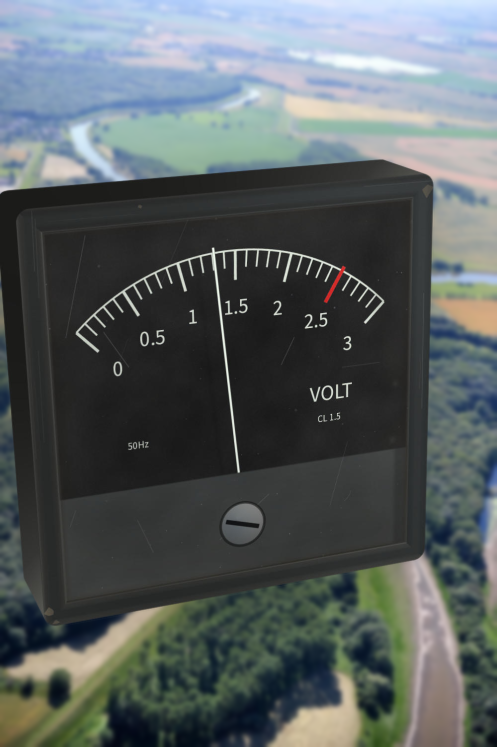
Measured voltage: 1.3 V
